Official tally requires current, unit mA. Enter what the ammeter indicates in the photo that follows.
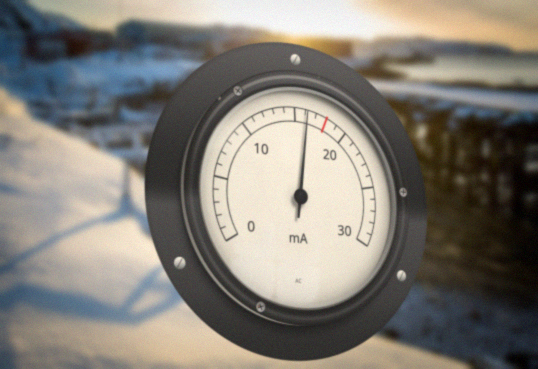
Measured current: 16 mA
